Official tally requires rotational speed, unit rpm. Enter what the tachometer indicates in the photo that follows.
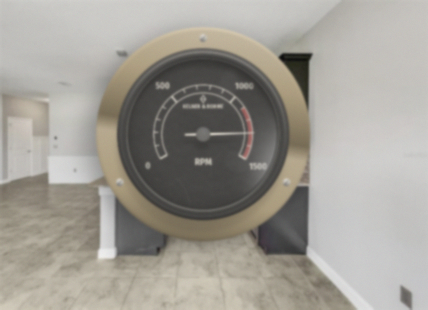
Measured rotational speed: 1300 rpm
